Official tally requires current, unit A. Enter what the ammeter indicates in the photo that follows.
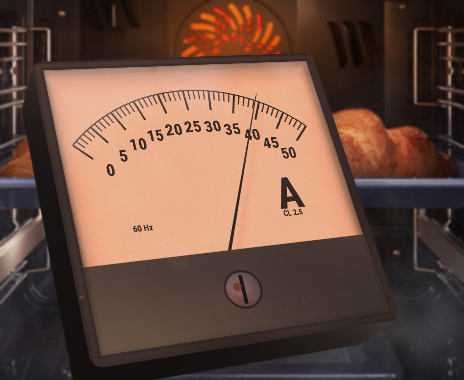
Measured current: 39 A
